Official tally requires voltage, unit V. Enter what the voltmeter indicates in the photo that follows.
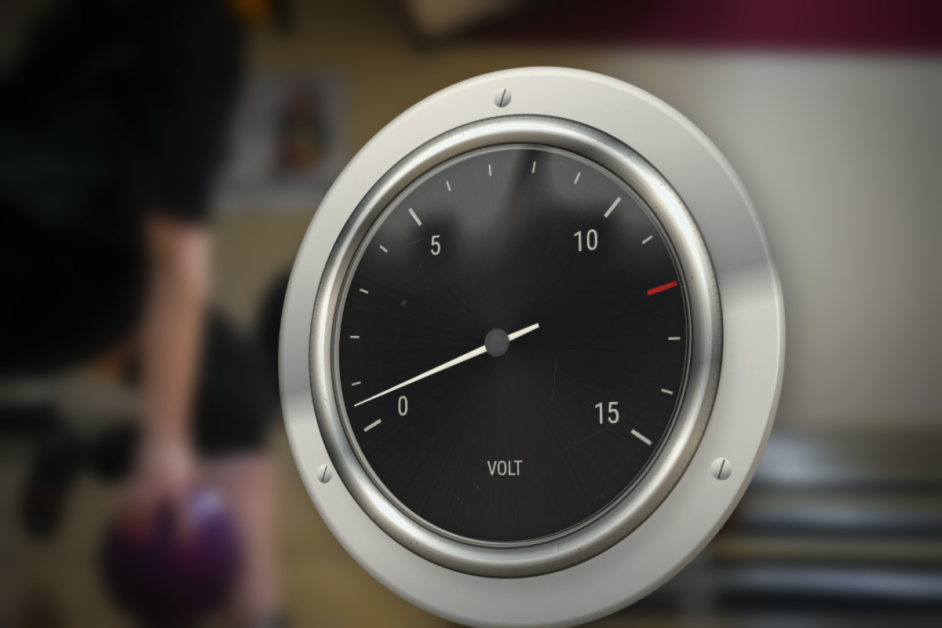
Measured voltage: 0.5 V
